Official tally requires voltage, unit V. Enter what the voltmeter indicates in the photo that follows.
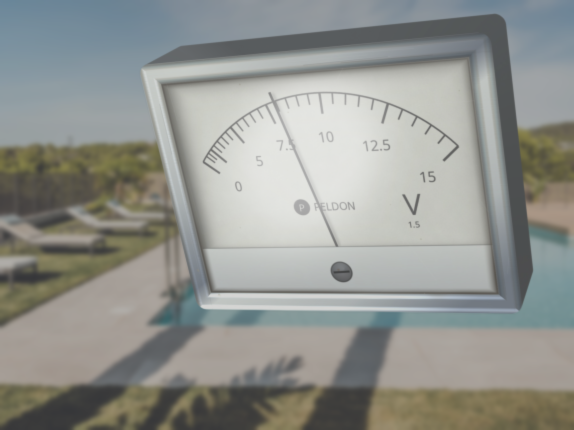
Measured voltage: 8 V
